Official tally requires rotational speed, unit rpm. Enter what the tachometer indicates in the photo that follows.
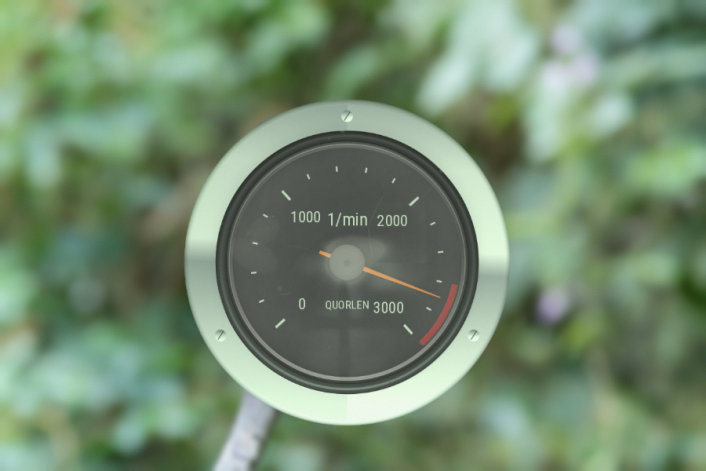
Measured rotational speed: 2700 rpm
